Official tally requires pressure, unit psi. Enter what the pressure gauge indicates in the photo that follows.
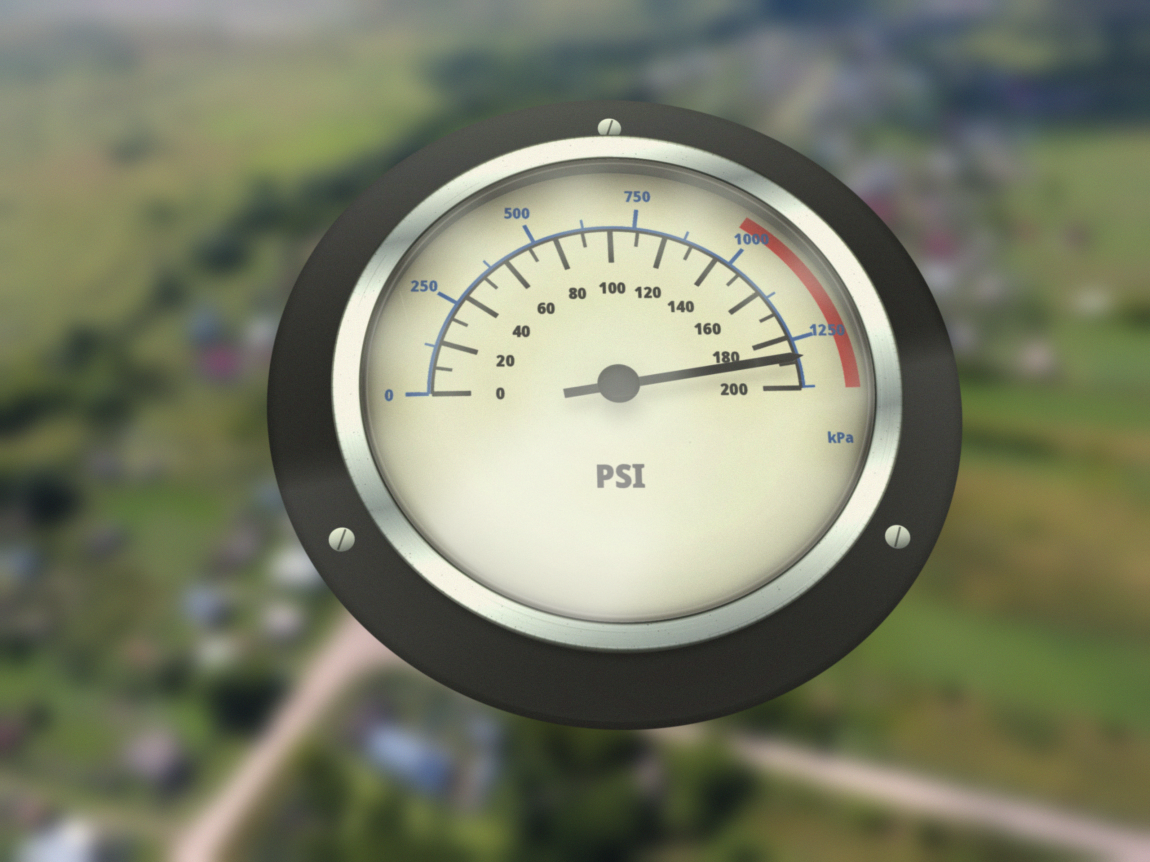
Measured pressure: 190 psi
